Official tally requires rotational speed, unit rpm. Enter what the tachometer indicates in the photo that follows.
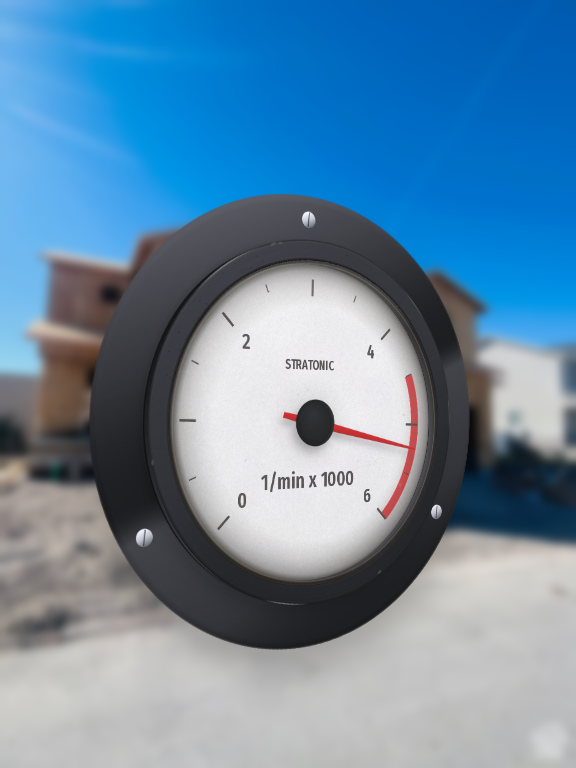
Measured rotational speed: 5250 rpm
